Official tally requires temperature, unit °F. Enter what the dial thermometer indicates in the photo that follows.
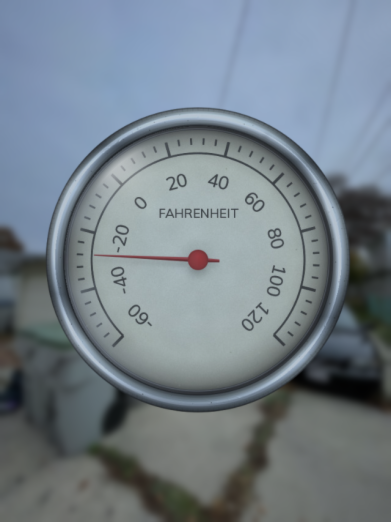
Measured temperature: -28 °F
